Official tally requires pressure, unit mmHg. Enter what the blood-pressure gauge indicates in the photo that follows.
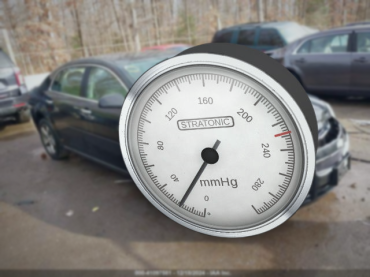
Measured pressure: 20 mmHg
